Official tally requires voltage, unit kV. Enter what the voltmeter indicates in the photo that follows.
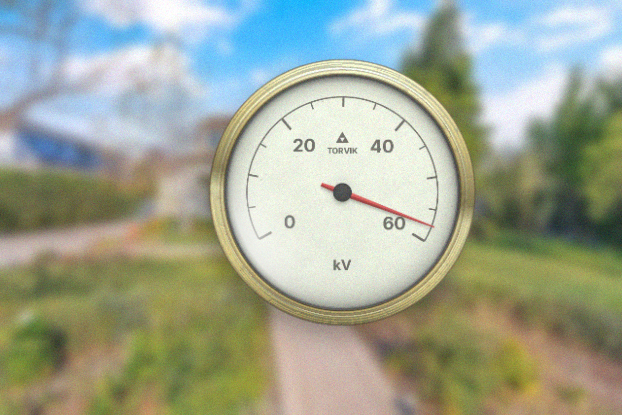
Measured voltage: 57.5 kV
